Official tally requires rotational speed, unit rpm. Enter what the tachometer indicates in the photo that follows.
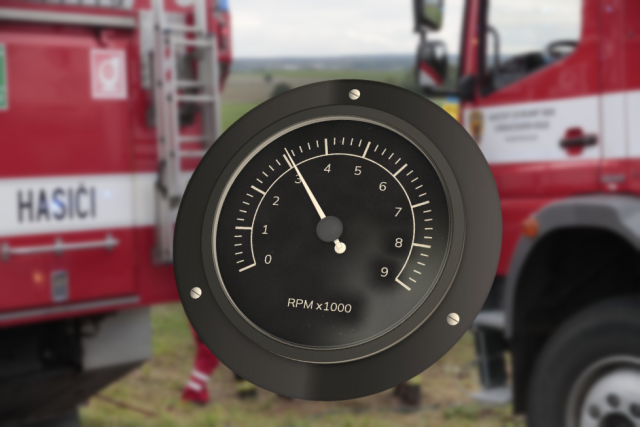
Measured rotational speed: 3100 rpm
